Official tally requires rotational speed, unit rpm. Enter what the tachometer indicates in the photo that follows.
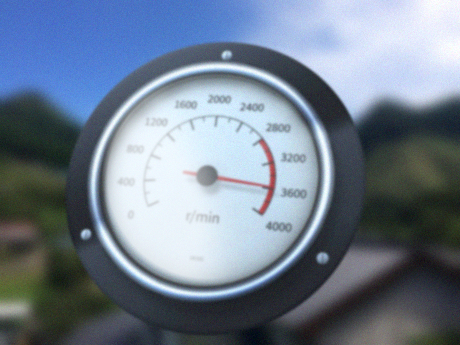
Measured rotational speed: 3600 rpm
